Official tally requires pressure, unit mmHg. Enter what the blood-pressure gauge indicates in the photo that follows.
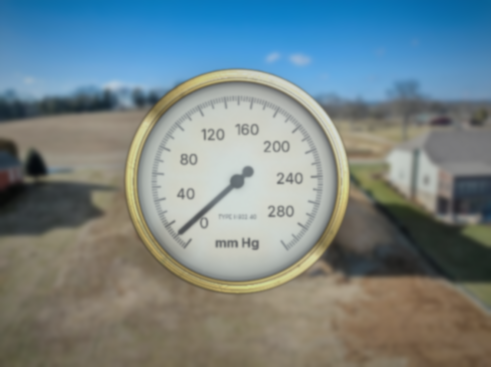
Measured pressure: 10 mmHg
